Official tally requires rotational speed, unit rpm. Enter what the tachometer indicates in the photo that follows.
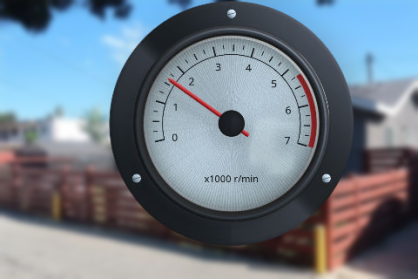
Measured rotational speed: 1625 rpm
